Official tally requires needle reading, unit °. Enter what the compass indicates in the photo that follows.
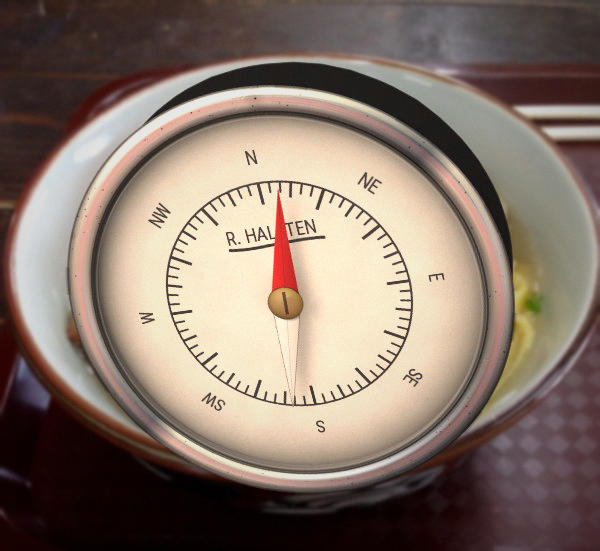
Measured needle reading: 10 °
